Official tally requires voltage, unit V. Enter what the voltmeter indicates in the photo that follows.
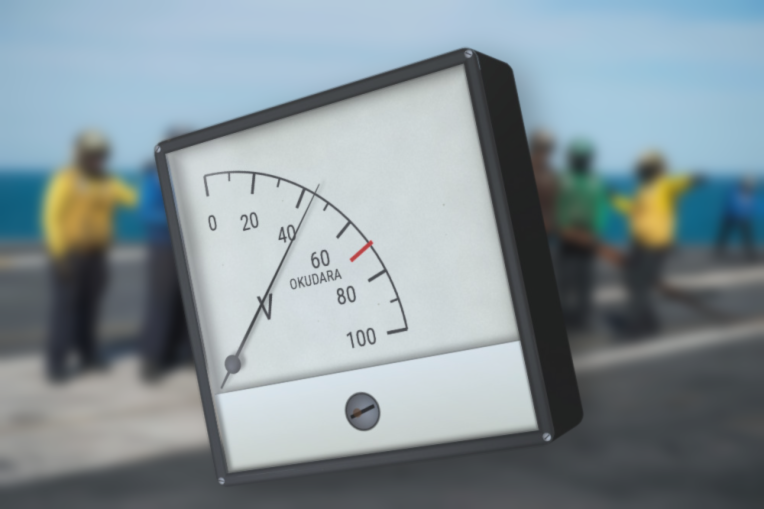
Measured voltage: 45 V
